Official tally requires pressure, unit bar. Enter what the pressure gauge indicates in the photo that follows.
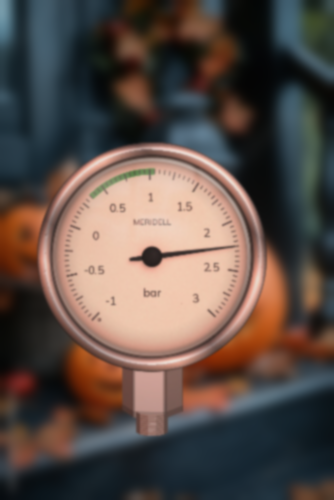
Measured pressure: 2.25 bar
